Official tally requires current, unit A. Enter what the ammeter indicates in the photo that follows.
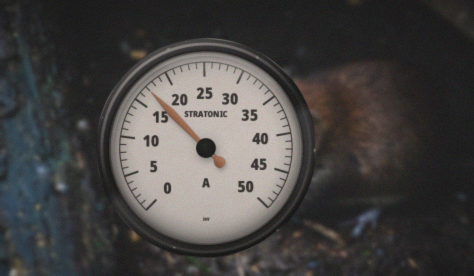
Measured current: 17 A
